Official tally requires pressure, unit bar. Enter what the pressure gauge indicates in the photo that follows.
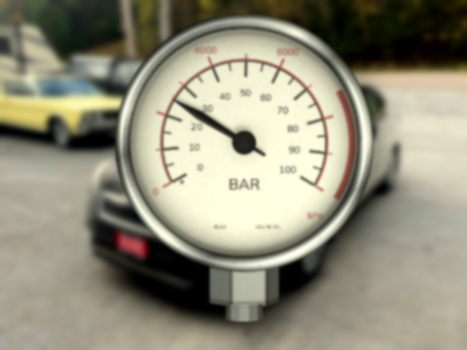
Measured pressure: 25 bar
